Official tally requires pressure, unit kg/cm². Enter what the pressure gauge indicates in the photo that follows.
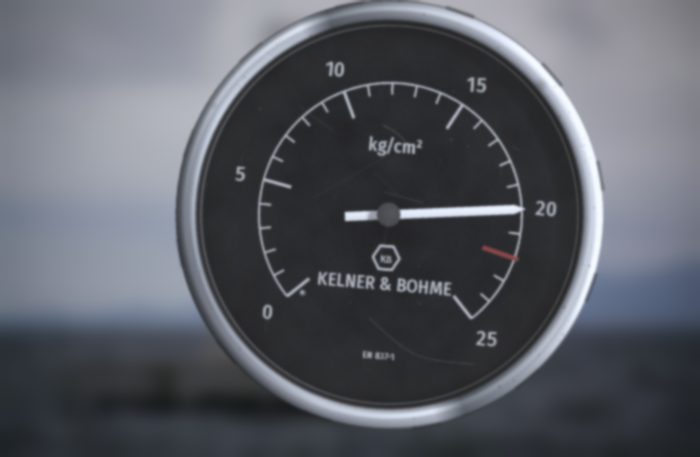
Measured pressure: 20 kg/cm²
